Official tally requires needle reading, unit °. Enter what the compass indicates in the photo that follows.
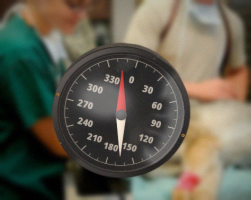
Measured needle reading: 345 °
